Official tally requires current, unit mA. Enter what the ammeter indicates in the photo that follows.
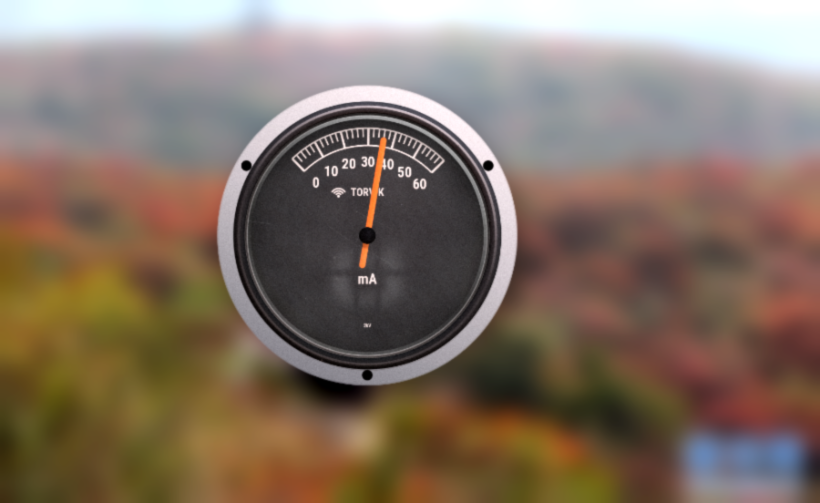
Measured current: 36 mA
